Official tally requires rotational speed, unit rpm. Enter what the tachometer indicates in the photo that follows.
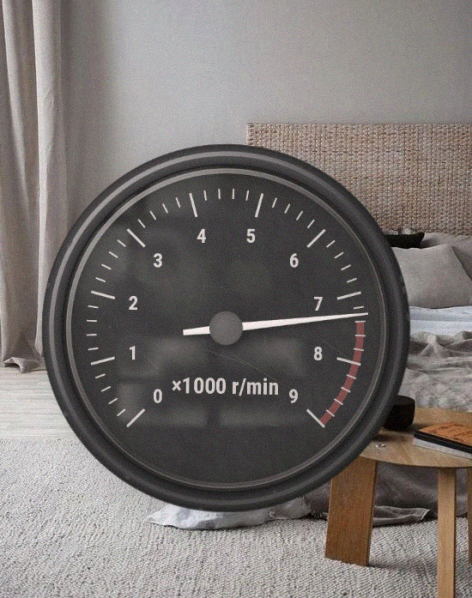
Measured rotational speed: 7300 rpm
